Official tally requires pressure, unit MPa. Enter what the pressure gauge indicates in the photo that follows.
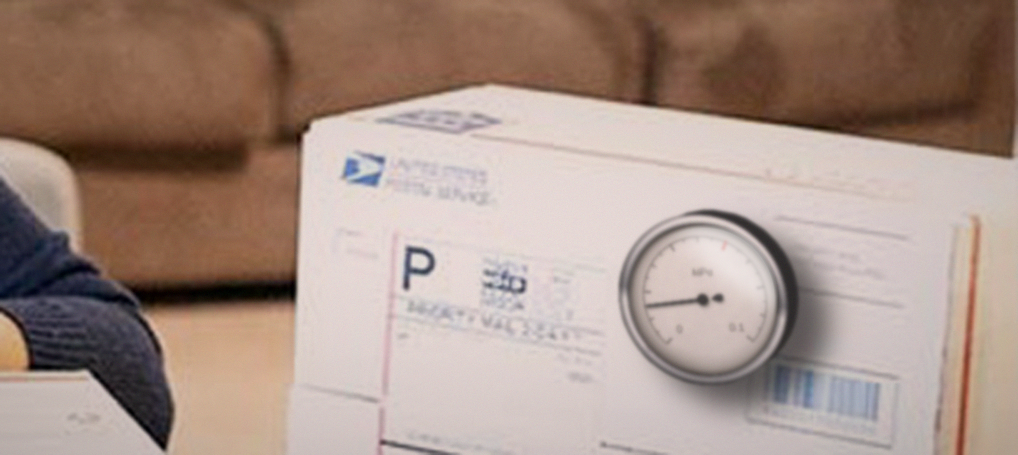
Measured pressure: 0.015 MPa
